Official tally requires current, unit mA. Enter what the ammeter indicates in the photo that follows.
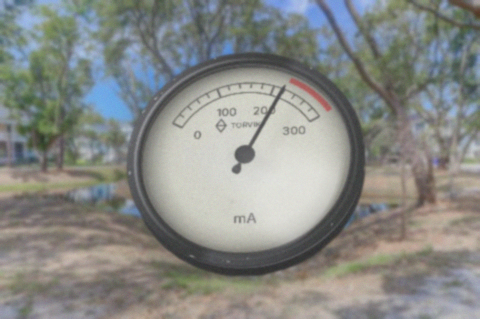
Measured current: 220 mA
